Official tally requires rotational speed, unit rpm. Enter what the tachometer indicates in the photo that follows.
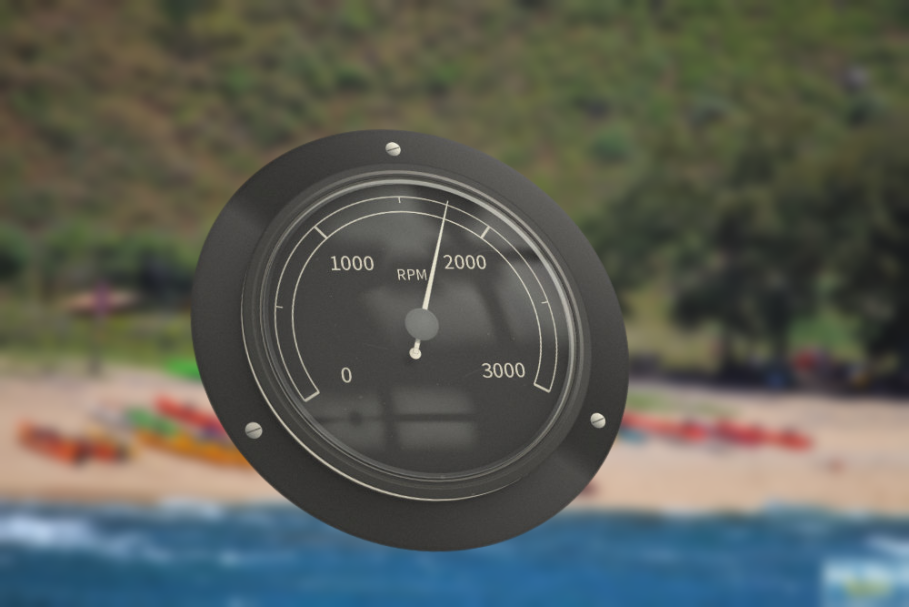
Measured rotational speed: 1750 rpm
